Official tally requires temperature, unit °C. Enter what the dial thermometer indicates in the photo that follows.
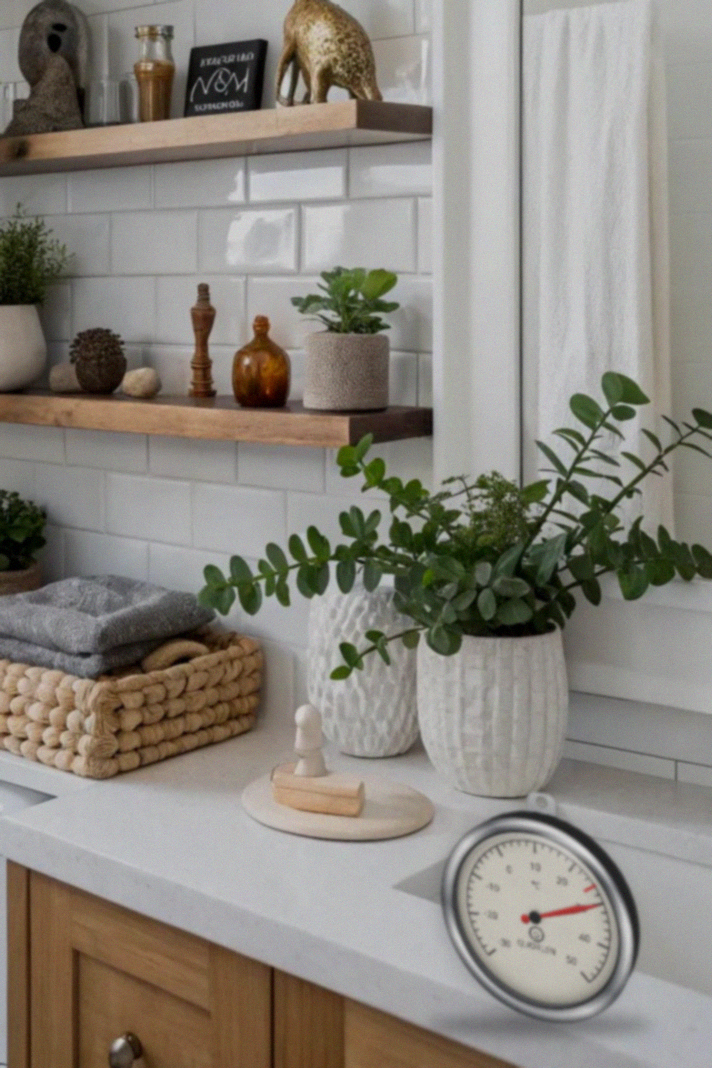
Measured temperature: 30 °C
